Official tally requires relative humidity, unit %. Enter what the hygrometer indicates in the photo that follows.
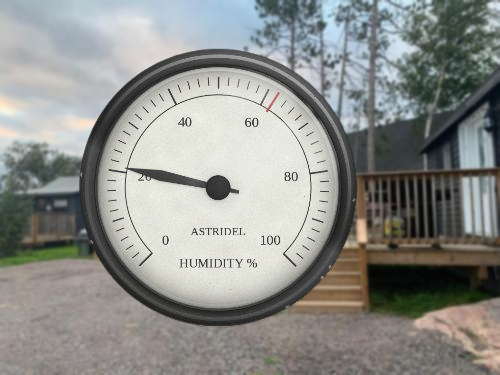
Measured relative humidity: 21 %
